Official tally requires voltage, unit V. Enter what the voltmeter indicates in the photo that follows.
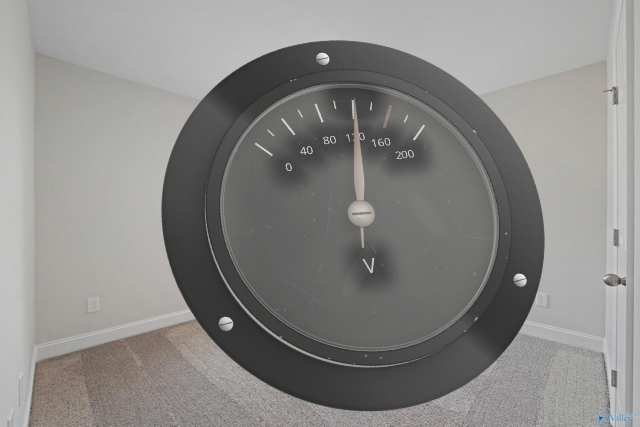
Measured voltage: 120 V
